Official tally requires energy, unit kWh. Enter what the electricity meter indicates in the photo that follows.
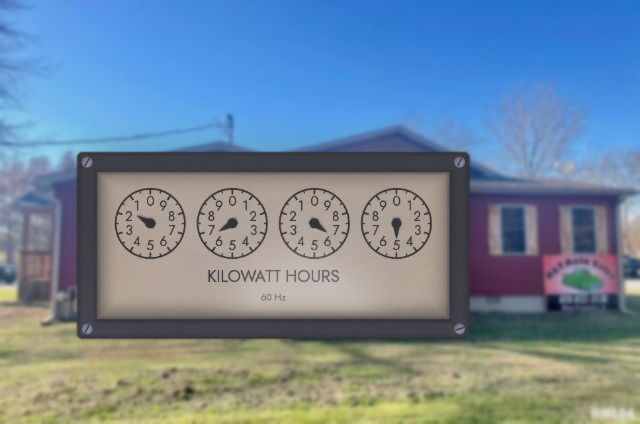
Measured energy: 1665 kWh
